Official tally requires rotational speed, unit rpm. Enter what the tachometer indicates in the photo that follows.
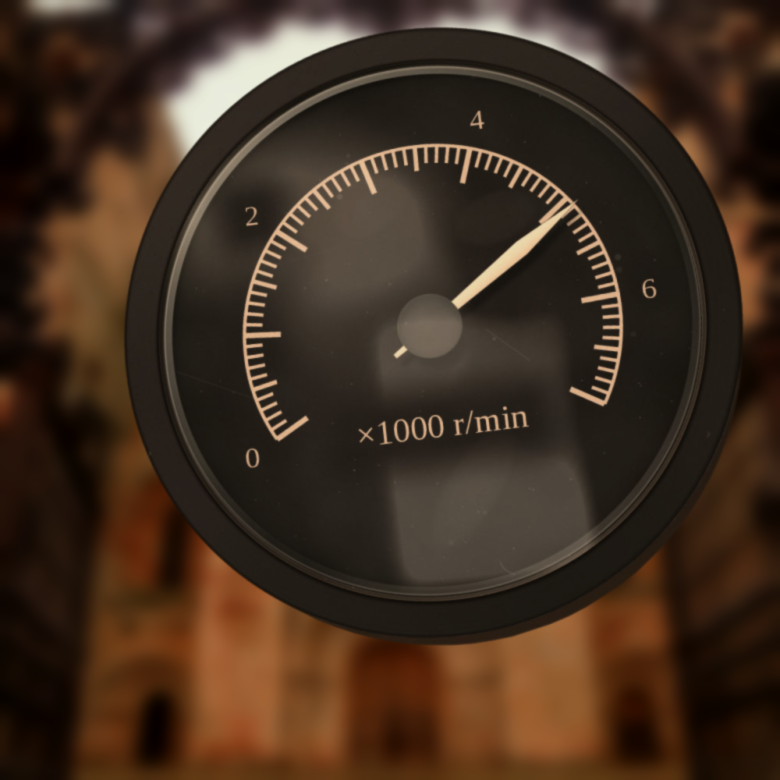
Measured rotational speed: 5100 rpm
